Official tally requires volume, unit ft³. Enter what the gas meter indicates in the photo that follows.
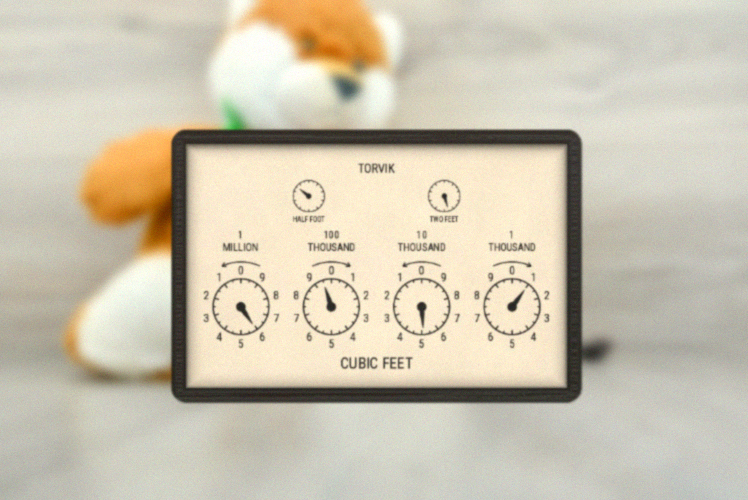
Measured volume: 595100 ft³
